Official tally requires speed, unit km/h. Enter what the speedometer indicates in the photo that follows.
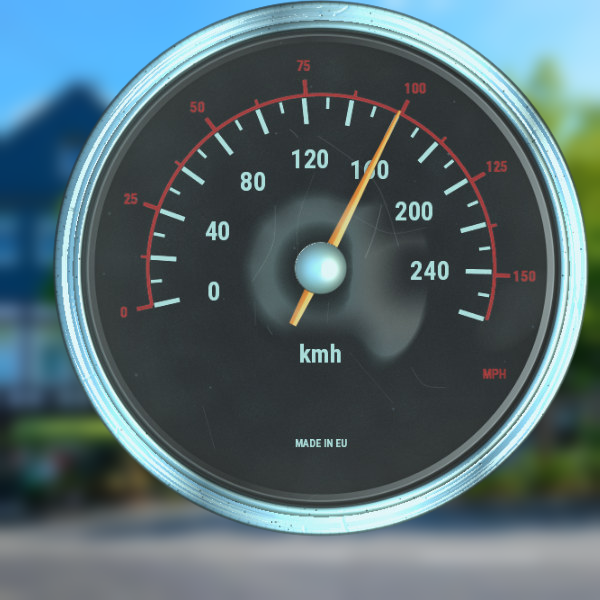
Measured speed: 160 km/h
